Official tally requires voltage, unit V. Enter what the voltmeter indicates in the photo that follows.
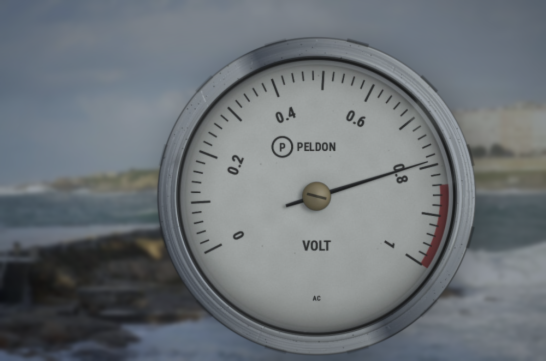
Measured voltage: 0.79 V
